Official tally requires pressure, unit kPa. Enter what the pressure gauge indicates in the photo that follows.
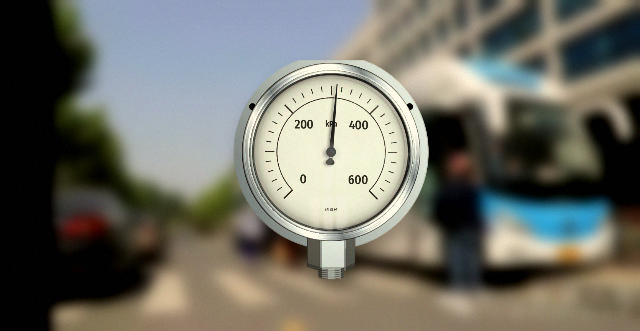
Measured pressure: 310 kPa
